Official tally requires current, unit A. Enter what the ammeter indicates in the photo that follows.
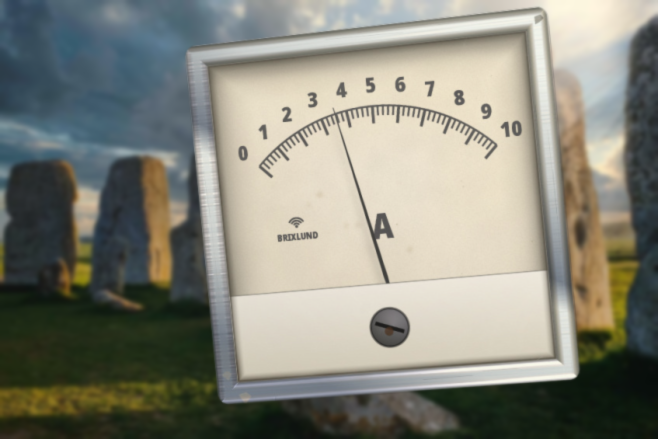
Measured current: 3.6 A
